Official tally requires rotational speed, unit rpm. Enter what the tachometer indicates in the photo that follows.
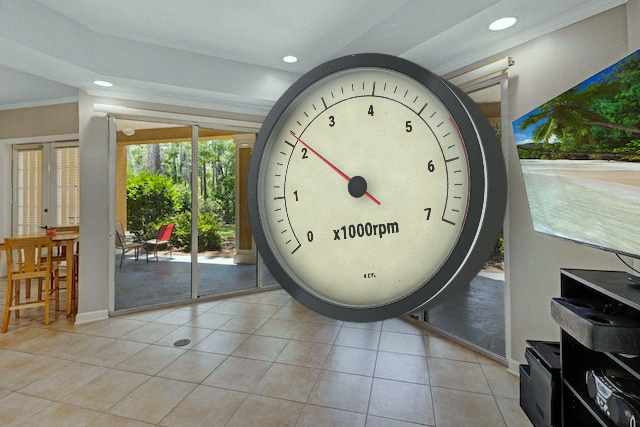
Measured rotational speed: 2200 rpm
